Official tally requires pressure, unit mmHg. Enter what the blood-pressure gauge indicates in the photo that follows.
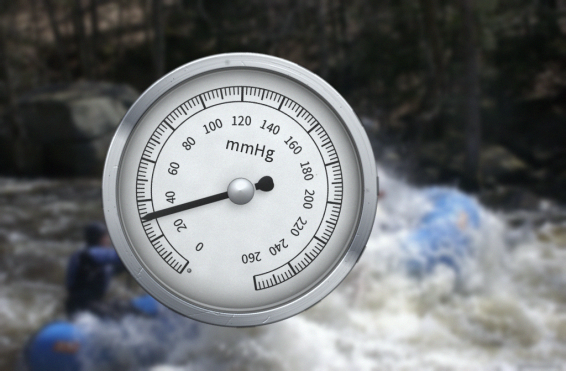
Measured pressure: 32 mmHg
